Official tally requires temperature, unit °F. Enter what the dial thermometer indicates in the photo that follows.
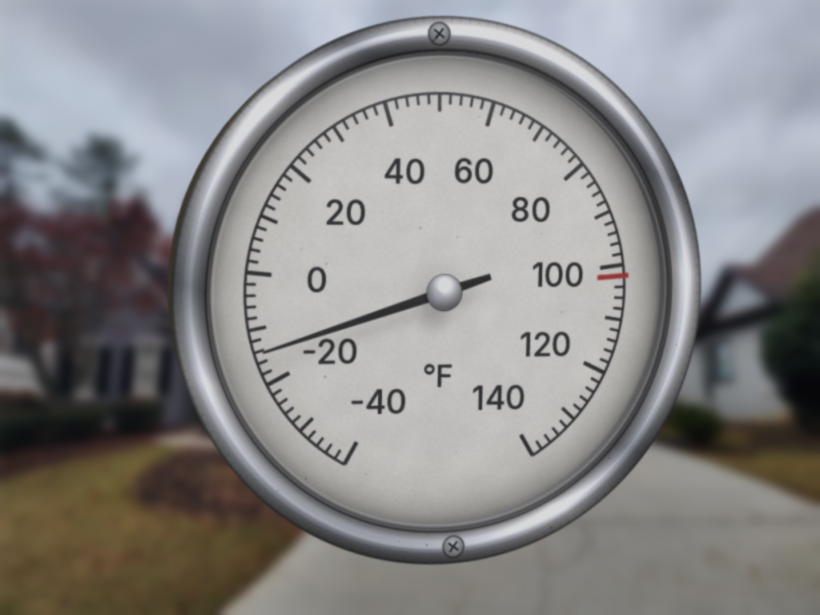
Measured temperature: -14 °F
